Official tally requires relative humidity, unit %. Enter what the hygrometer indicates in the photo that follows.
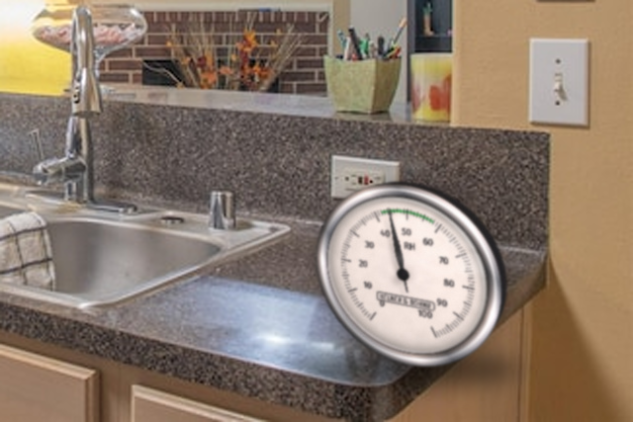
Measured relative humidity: 45 %
